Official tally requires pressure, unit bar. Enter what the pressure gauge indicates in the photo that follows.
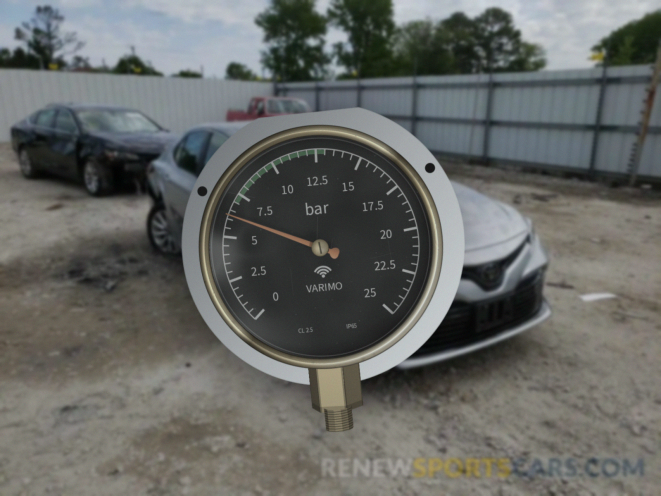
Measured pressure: 6.25 bar
